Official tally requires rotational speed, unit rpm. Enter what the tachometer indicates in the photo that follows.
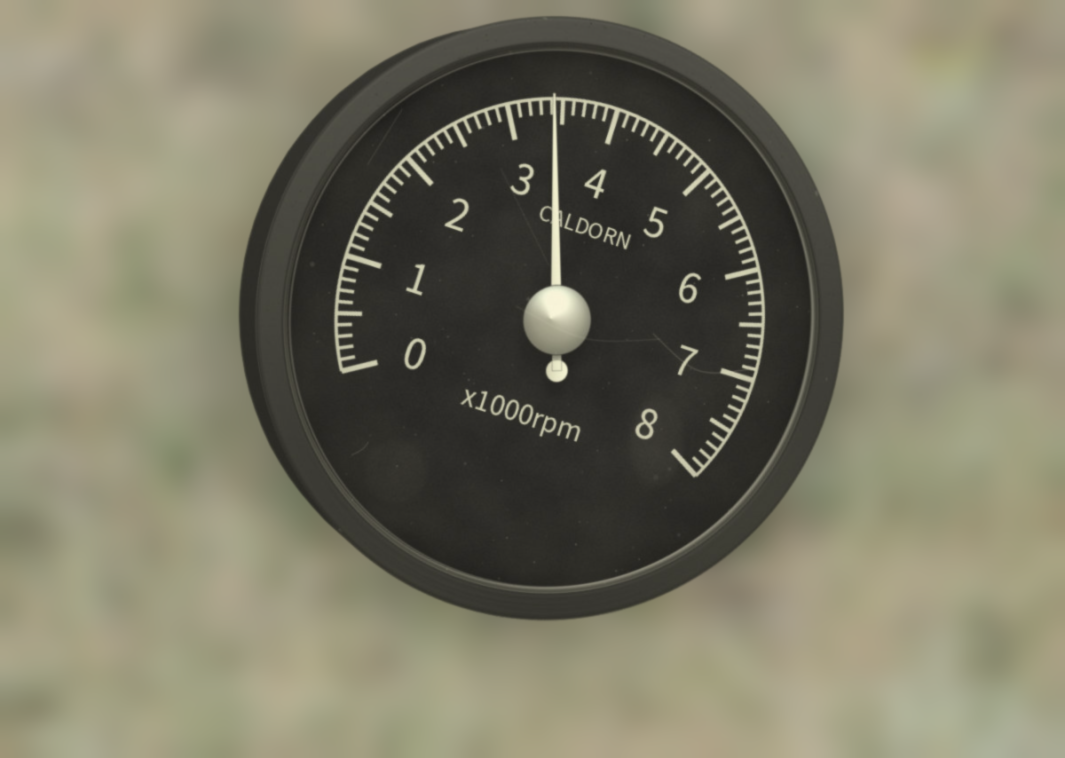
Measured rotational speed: 3400 rpm
